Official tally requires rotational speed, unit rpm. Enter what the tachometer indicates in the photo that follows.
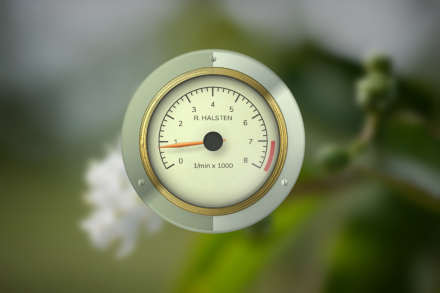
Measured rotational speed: 800 rpm
